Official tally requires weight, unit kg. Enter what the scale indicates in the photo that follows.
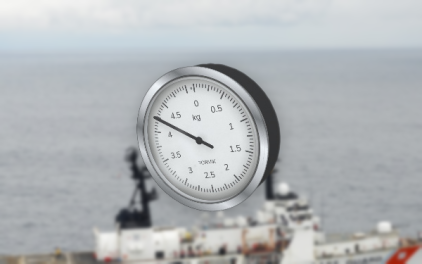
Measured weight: 4.25 kg
